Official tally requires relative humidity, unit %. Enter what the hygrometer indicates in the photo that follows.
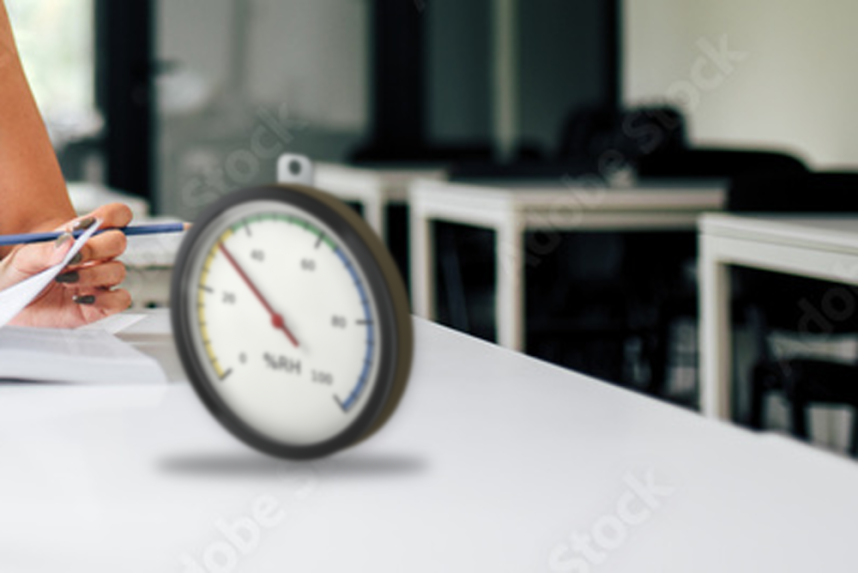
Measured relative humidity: 32 %
